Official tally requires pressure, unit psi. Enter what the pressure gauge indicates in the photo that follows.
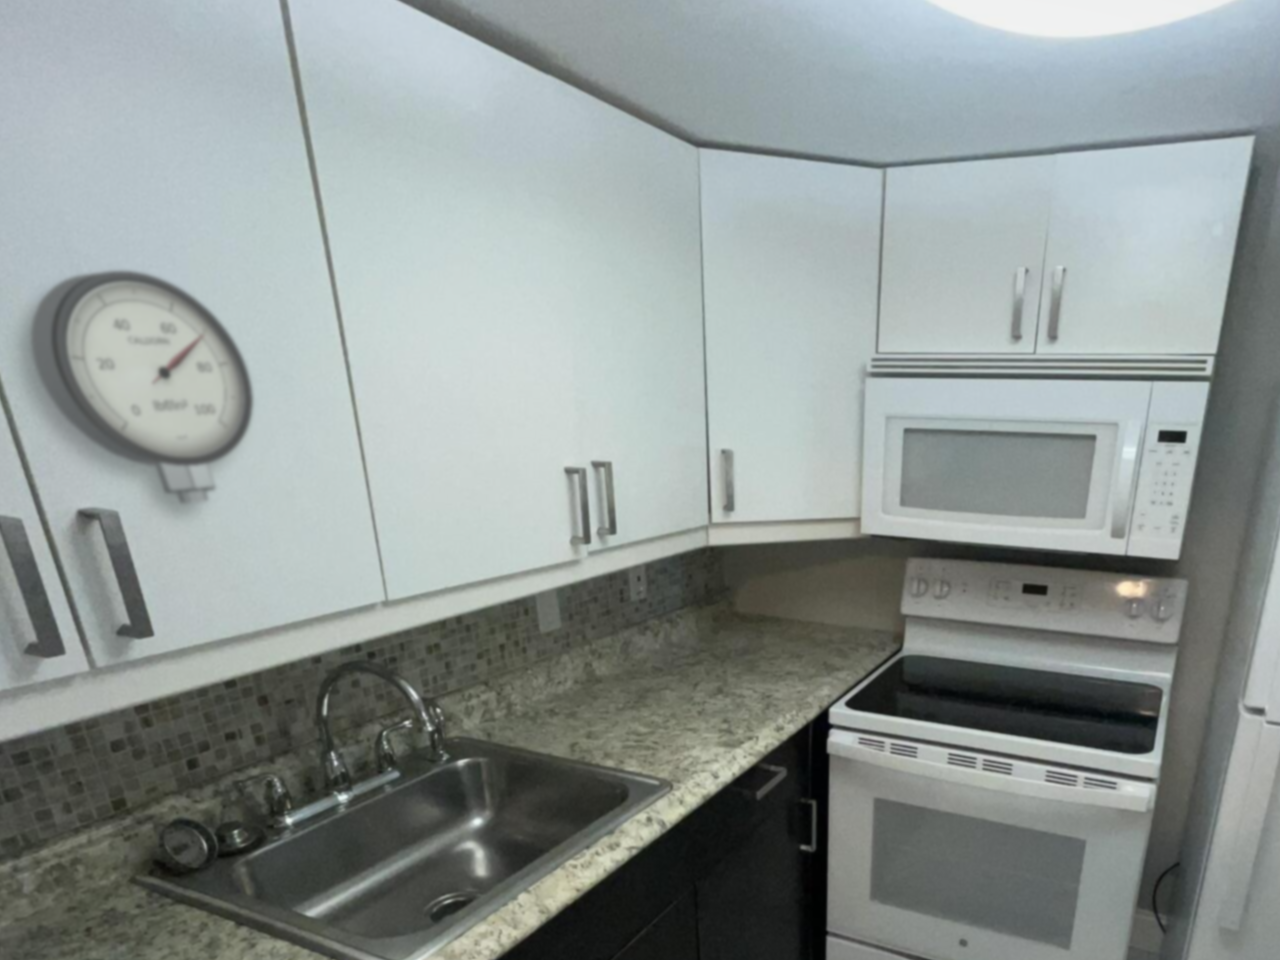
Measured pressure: 70 psi
